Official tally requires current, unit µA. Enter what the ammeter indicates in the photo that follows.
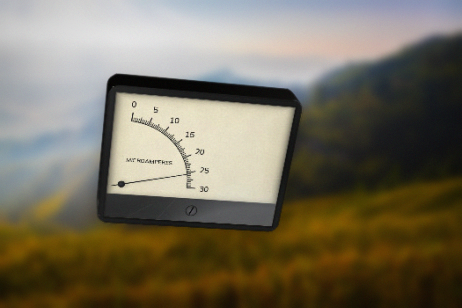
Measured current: 25 µA
